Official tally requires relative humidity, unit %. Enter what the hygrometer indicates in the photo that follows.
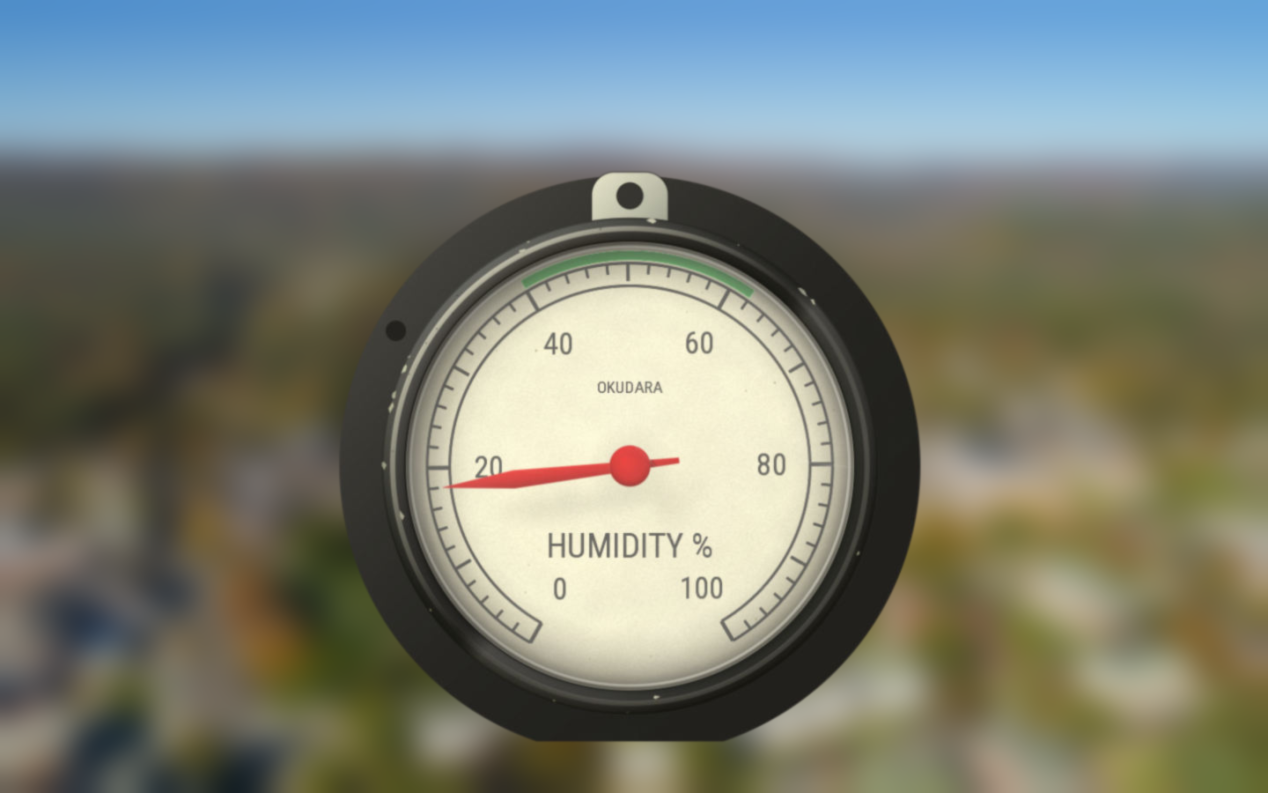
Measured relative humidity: 18 %
